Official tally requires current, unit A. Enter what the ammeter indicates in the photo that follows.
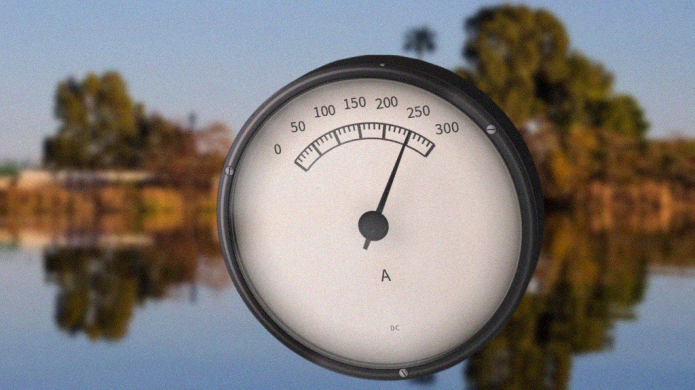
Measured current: 250 A
